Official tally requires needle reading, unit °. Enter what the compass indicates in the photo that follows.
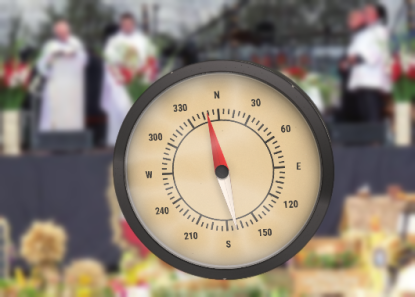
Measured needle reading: 350 °
